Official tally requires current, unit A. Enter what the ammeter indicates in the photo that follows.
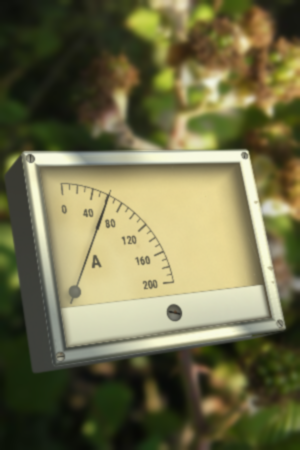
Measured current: 60 A
